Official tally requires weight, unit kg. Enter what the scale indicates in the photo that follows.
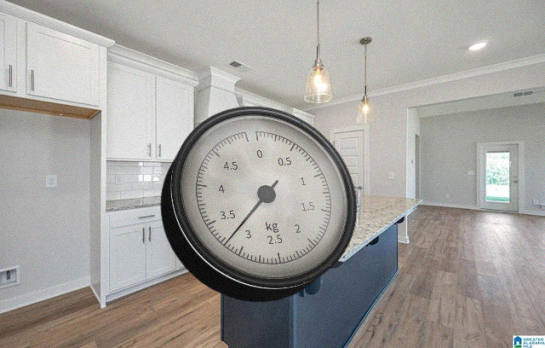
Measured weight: 3.2 kg
